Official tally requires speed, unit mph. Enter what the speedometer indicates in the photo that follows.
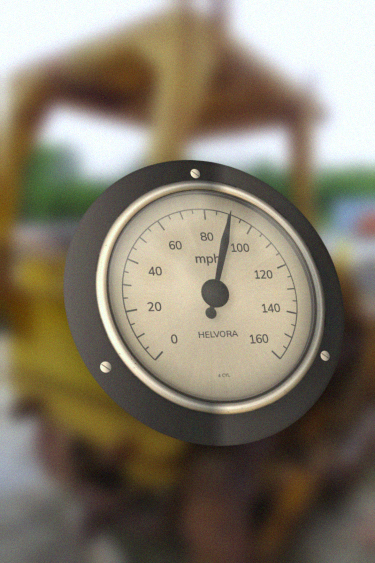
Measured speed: 90 mph
